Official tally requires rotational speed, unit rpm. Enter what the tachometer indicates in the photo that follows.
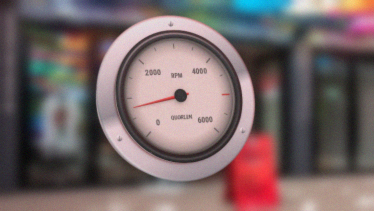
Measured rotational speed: 750 rpm
